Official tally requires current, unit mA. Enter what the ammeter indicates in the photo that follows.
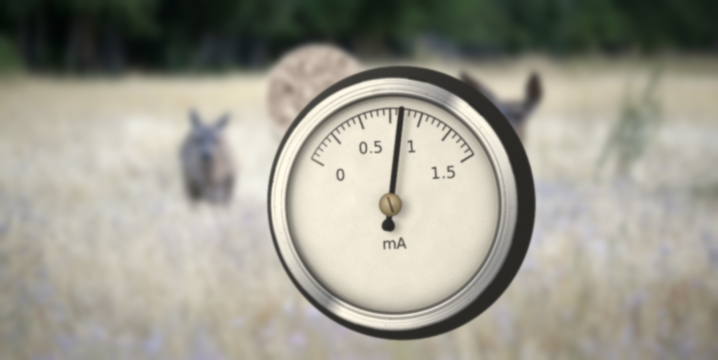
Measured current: 0.85 mA
